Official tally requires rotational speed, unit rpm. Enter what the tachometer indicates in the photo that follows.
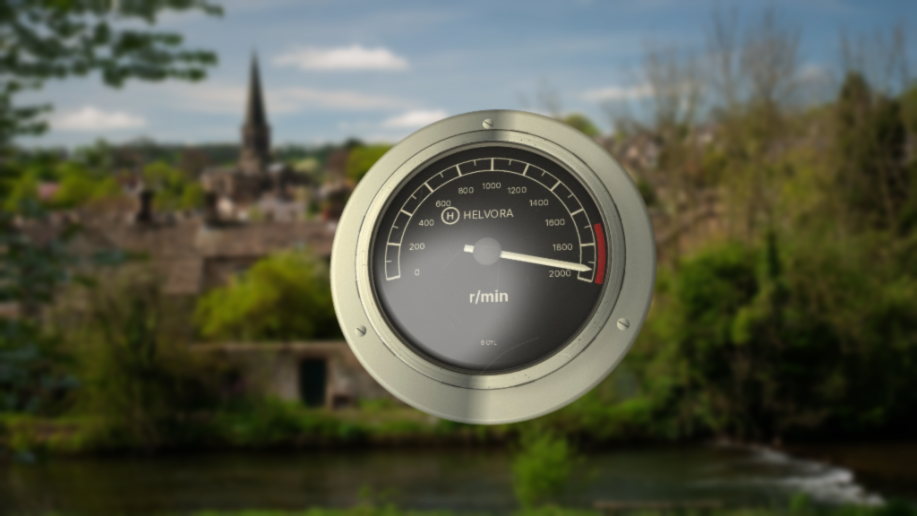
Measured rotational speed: 1950 rpm
